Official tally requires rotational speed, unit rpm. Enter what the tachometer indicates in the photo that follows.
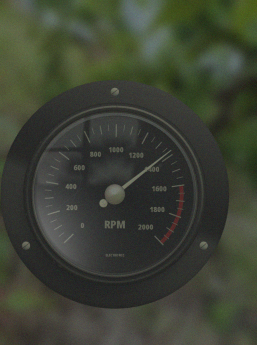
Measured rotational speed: 1375 rpm
